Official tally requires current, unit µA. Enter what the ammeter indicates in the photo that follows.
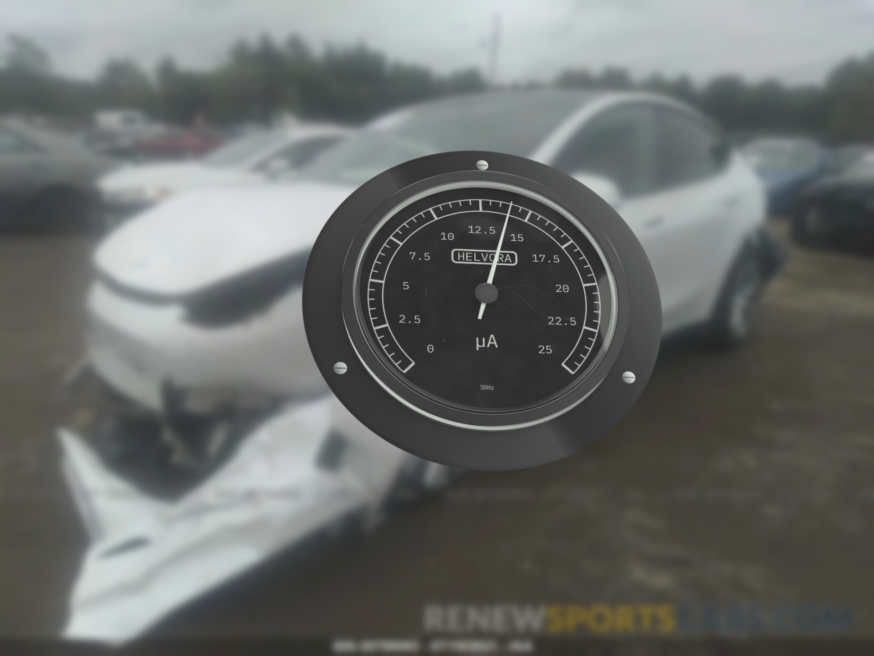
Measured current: 14 µA
